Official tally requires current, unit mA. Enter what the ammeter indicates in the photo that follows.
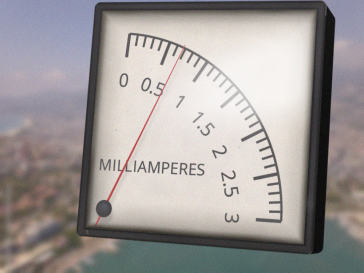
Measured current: 0.7 mA
